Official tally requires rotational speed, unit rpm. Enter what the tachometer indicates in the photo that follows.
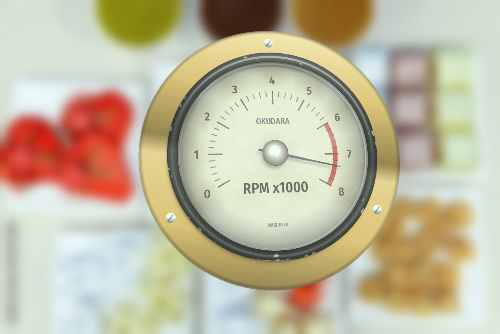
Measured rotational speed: 7400 rpm
